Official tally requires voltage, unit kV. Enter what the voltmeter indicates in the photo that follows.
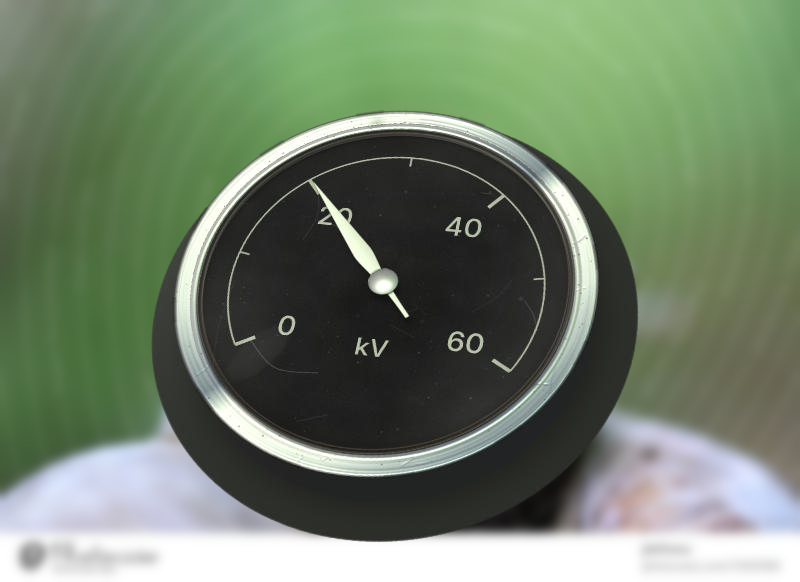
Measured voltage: 20 kV
